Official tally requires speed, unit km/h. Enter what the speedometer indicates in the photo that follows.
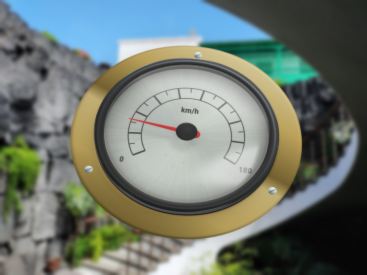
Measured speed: 30 km/h
